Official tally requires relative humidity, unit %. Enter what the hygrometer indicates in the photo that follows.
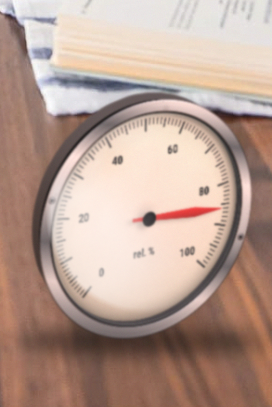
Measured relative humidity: 85 %
